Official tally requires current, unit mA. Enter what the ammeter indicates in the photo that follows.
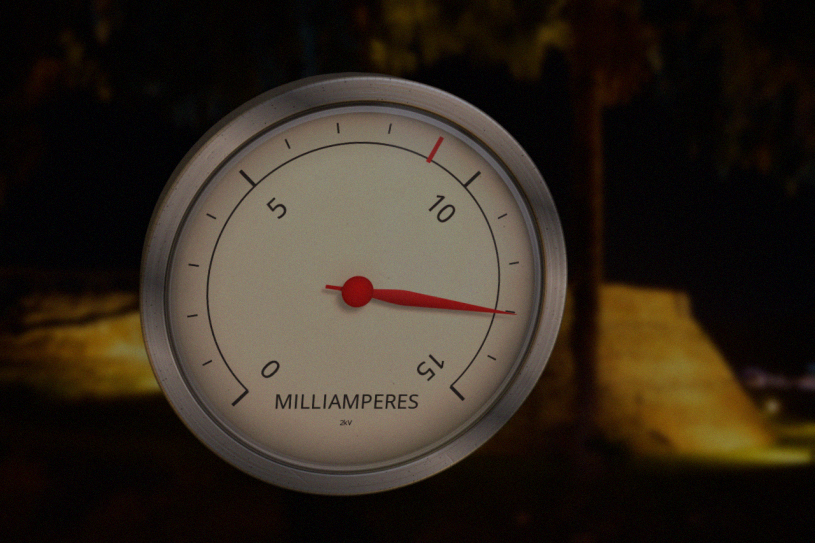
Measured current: 13 mA
